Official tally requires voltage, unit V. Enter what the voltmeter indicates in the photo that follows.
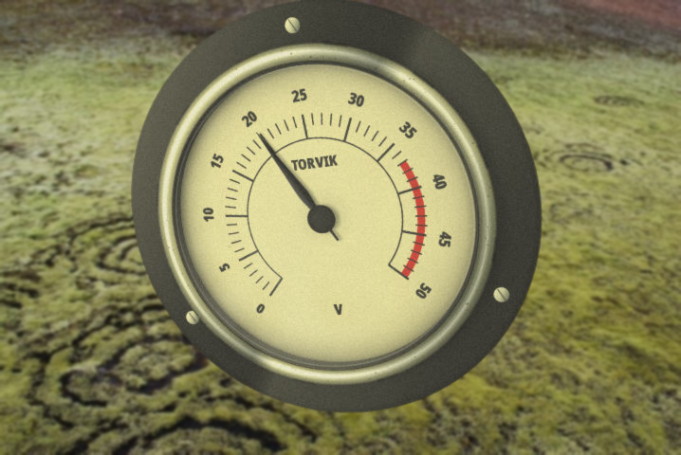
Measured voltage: 20 V
